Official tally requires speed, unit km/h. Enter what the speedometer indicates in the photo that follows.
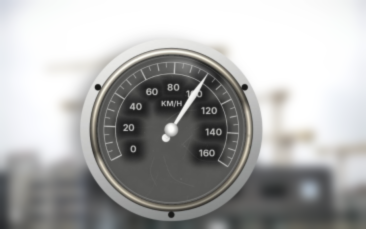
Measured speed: 100 km/h
